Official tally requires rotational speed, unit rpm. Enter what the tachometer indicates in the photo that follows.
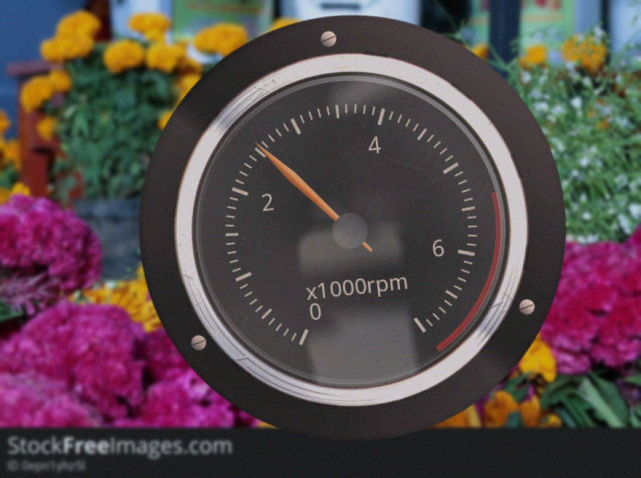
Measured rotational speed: 2550 rpm
